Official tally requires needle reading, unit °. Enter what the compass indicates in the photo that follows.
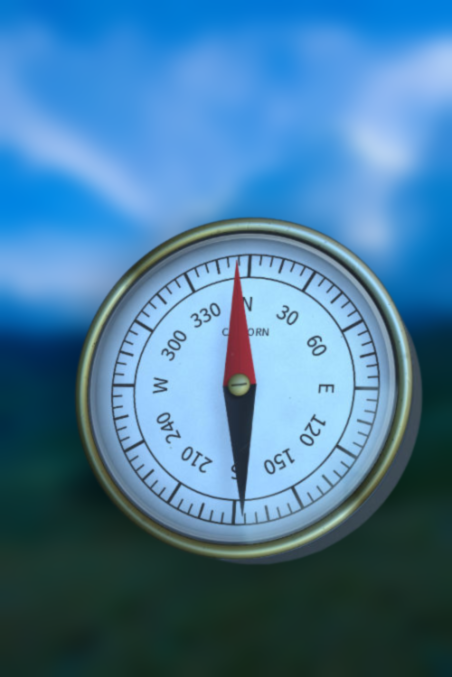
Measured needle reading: 355 °
